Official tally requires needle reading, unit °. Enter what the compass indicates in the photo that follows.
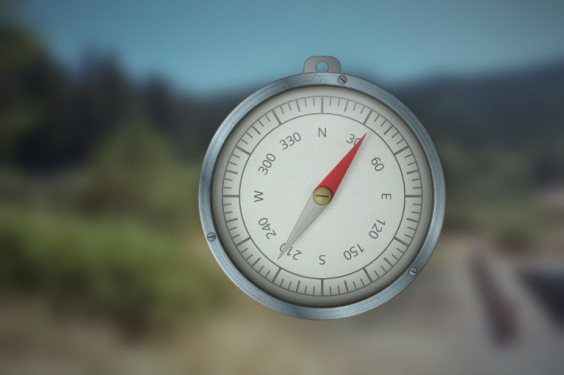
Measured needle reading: 35 °
